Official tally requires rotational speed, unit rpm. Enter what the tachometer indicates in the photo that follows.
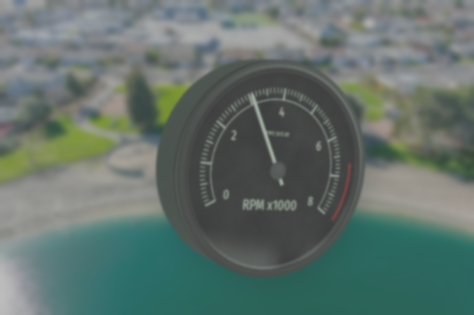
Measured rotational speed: 3000 rpm
